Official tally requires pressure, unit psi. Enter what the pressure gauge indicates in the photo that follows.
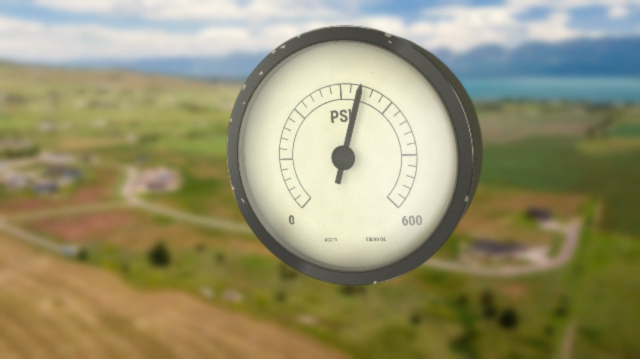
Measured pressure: 340 psi
